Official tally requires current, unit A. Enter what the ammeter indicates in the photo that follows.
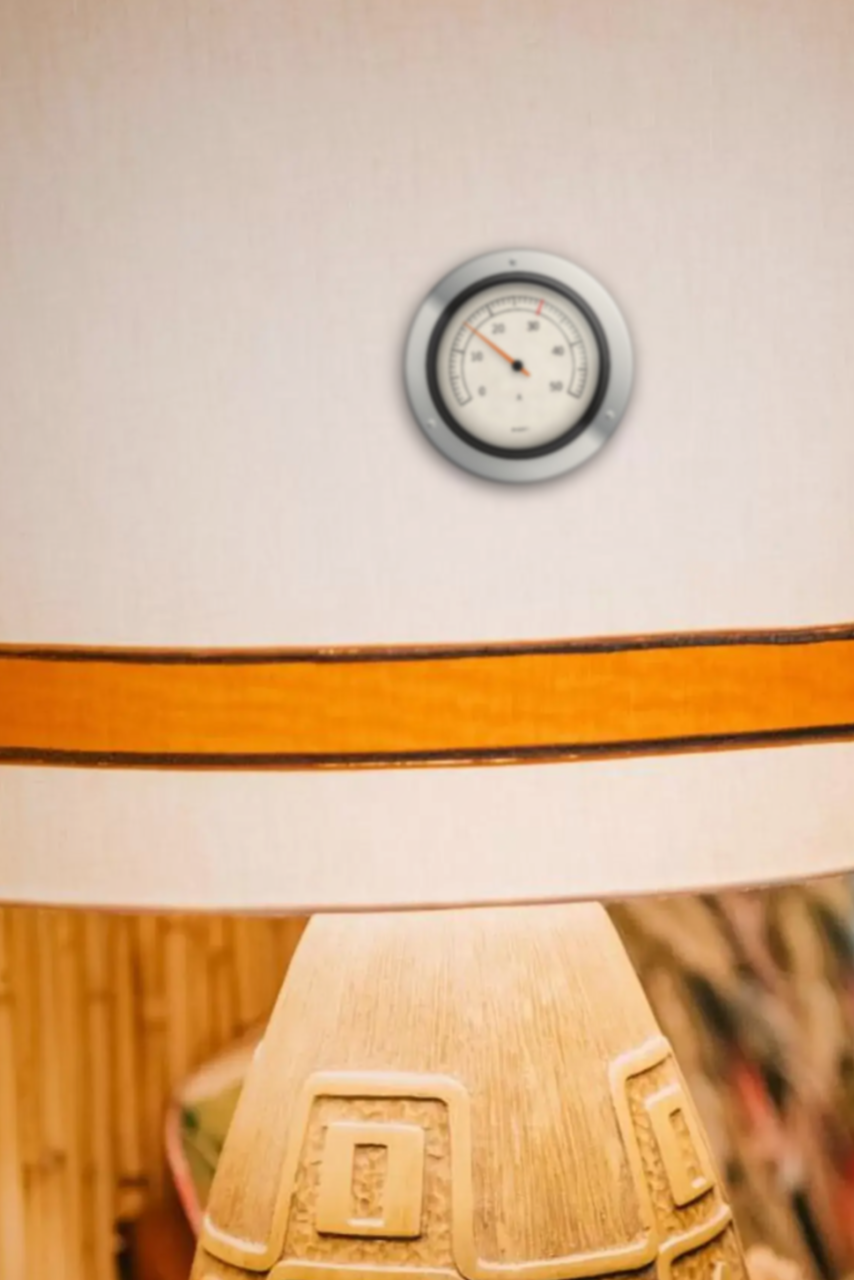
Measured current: 15 A
